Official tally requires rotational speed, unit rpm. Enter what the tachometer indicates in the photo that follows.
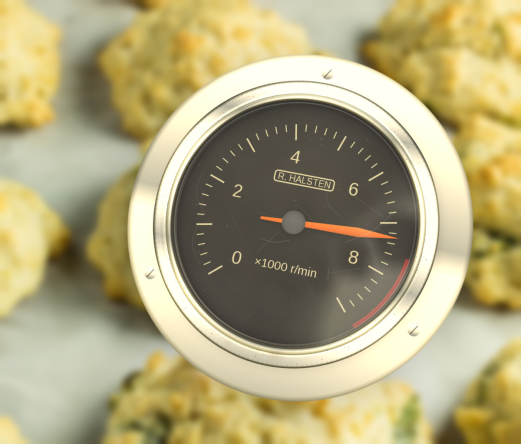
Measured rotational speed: 7300 rpm
